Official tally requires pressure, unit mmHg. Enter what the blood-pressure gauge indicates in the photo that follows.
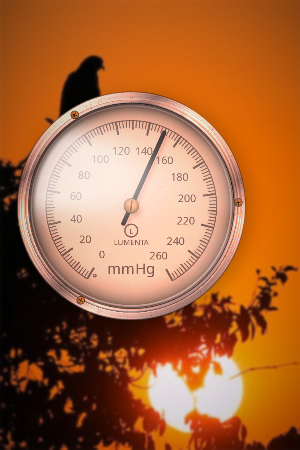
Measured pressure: 150 mmHg
